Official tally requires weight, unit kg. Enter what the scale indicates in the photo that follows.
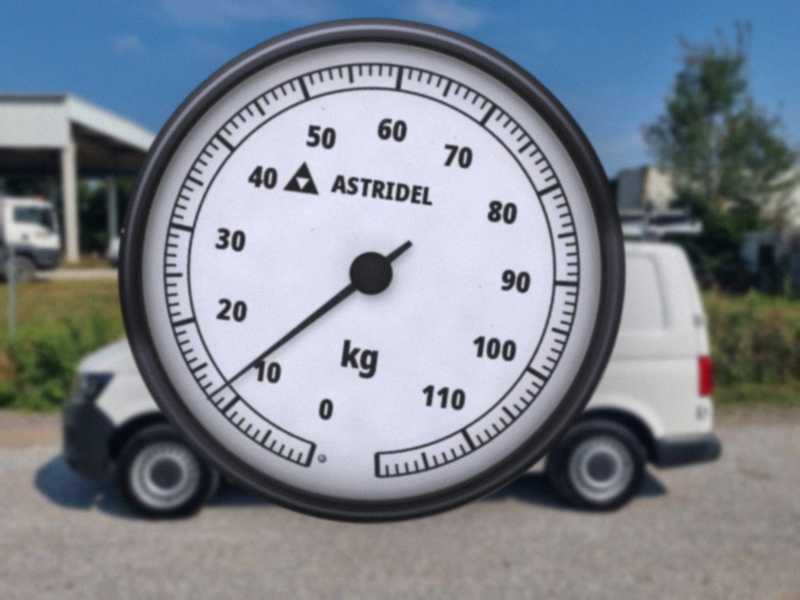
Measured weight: 12 kg
